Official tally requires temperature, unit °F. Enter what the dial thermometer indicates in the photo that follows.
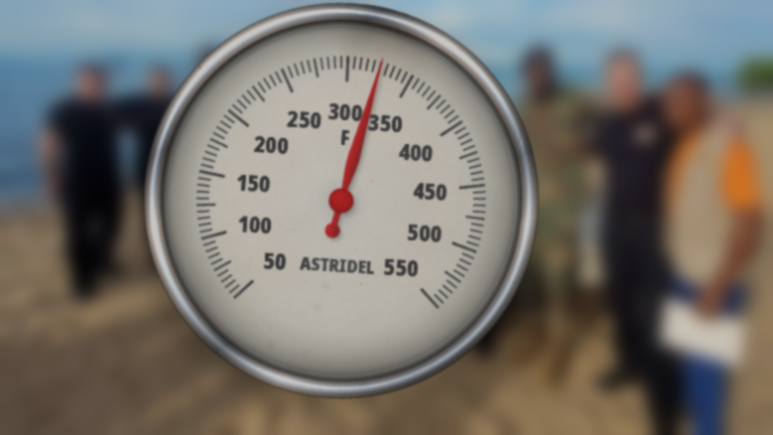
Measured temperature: 325 °F
